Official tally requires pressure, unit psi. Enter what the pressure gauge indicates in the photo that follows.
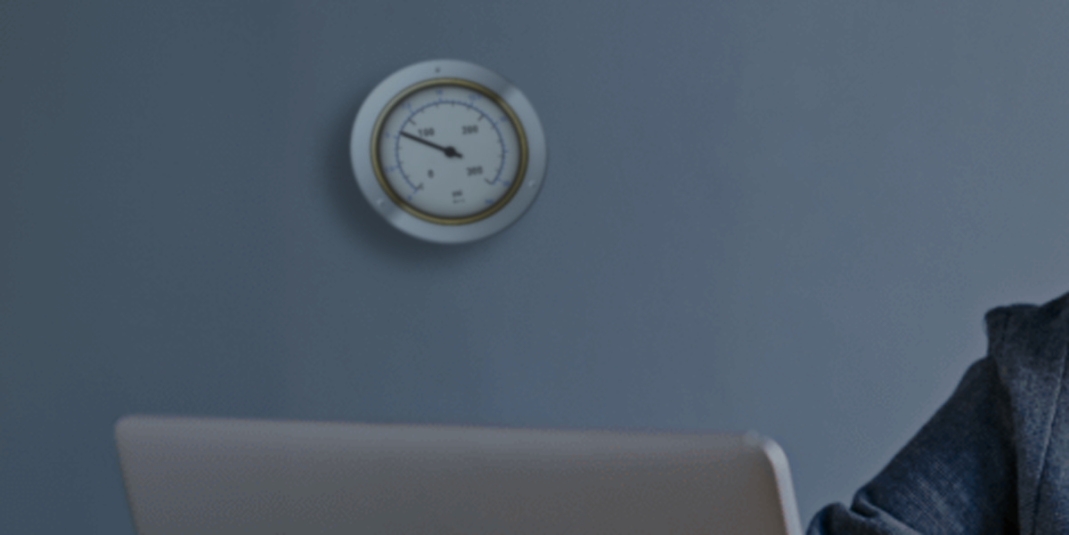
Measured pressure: 80 psi
